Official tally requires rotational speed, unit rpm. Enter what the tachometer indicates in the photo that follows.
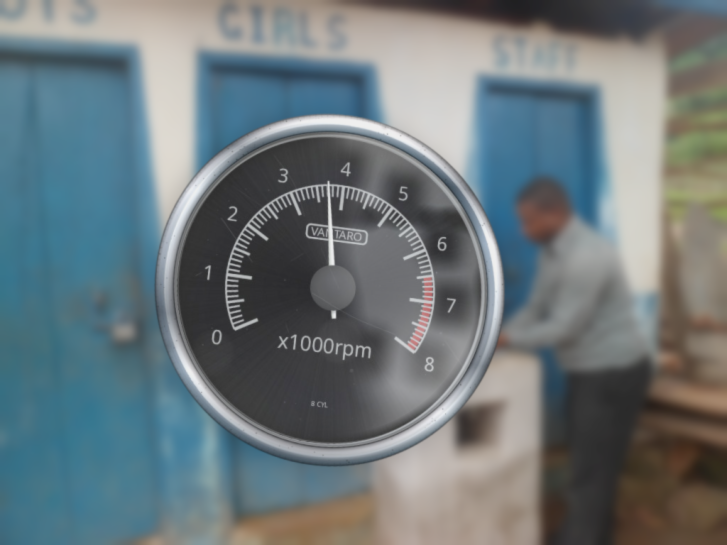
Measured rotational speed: 3700 rpm
